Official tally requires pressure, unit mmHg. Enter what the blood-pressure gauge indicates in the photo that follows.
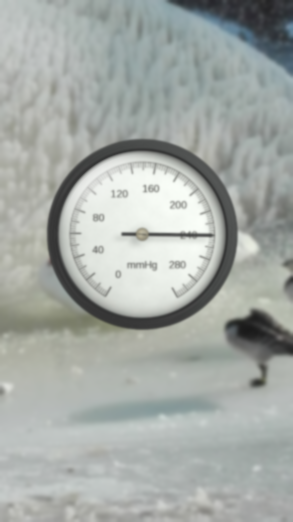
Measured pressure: 240 mmHg
